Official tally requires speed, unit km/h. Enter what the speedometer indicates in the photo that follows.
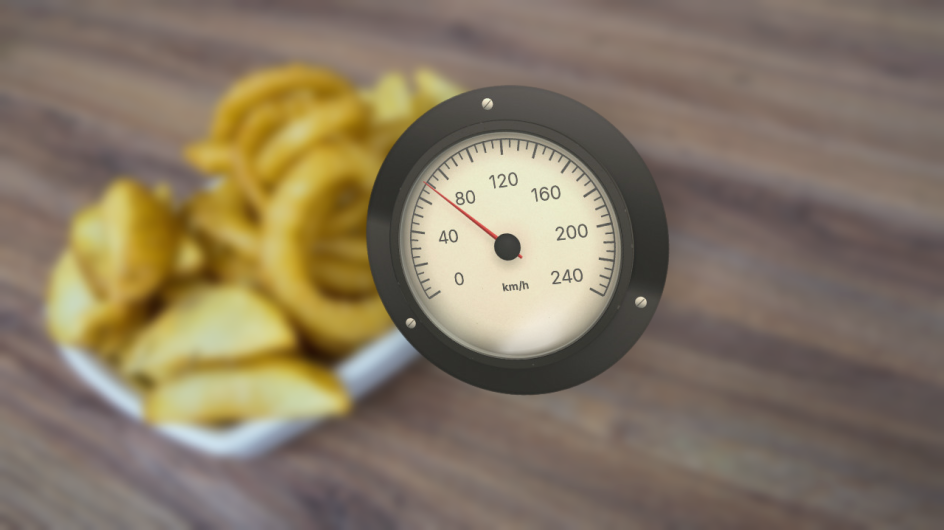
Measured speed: 70 km/h
